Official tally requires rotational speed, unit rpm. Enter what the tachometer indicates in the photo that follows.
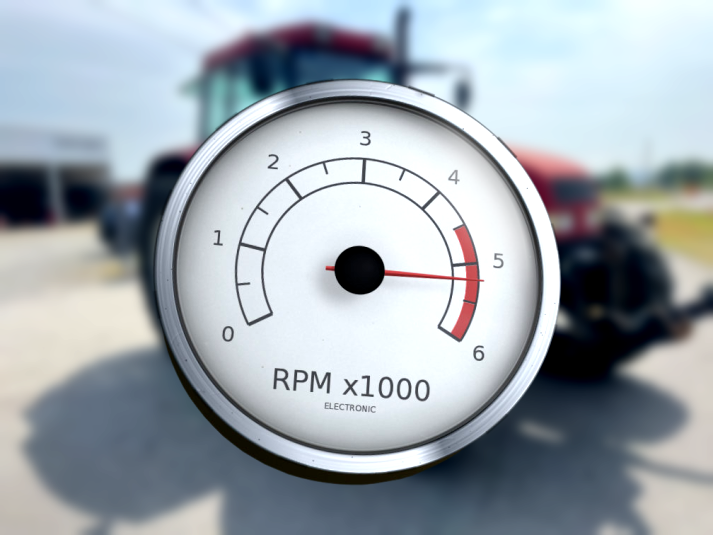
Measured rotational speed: 5250 rpm
